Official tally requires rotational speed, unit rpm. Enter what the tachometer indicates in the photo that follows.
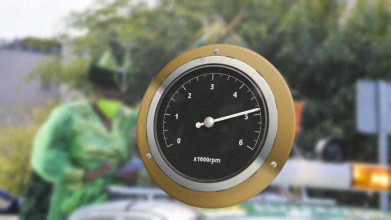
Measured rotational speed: 4875 rpm
